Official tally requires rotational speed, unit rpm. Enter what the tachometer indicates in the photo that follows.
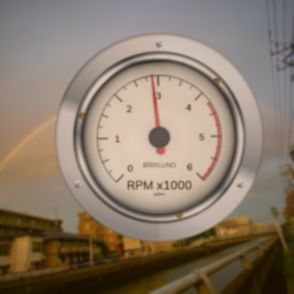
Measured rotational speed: 2875 rpm
